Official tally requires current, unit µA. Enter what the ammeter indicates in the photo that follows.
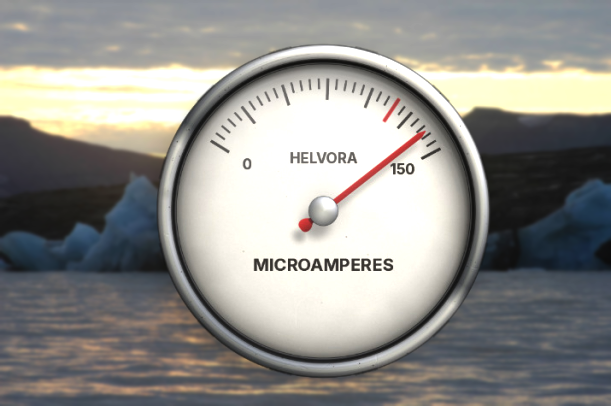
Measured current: 137.5 µA
